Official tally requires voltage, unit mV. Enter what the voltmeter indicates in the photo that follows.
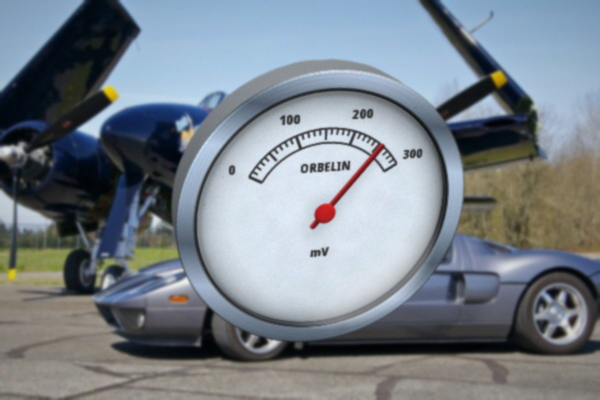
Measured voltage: 250 mV
